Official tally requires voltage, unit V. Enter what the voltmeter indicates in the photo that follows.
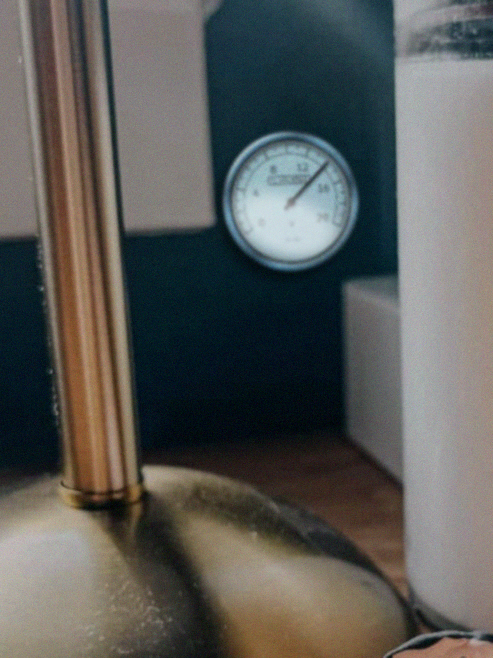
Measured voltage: 14 V
